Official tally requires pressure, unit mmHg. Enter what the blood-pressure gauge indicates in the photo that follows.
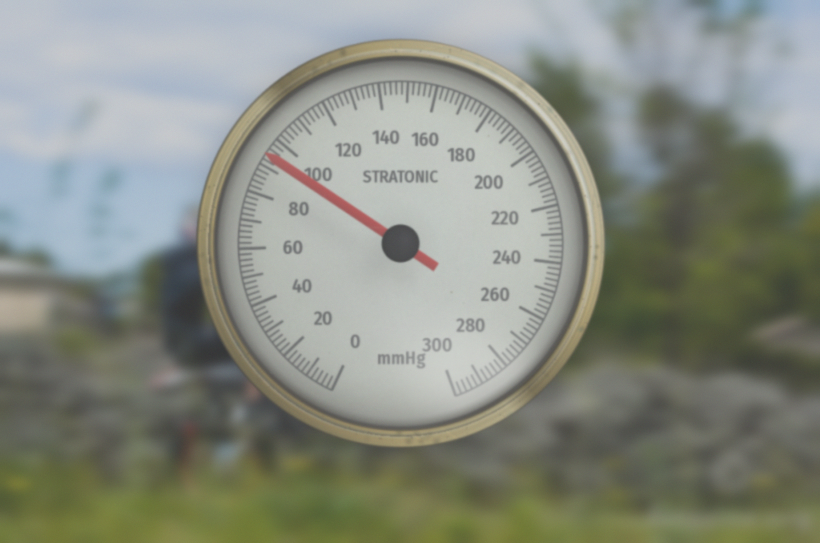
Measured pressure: 94 mmHg
